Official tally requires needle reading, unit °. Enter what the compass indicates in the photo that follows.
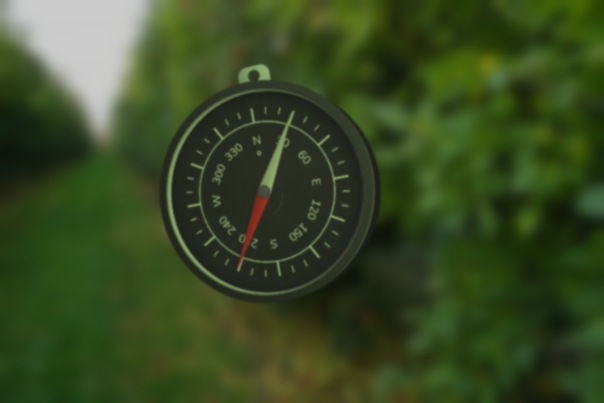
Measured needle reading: 210 °
